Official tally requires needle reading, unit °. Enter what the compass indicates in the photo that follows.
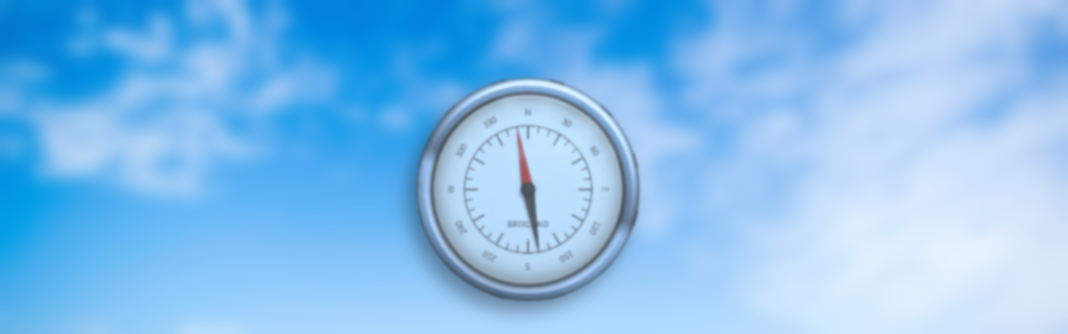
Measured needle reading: 350 °
